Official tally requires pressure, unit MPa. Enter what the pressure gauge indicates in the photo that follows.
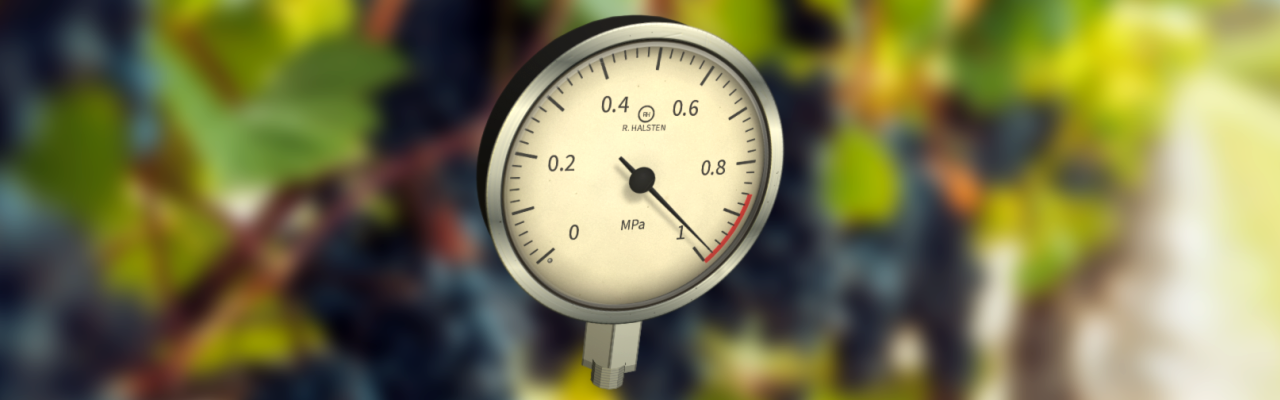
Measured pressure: 0.98 MPa
